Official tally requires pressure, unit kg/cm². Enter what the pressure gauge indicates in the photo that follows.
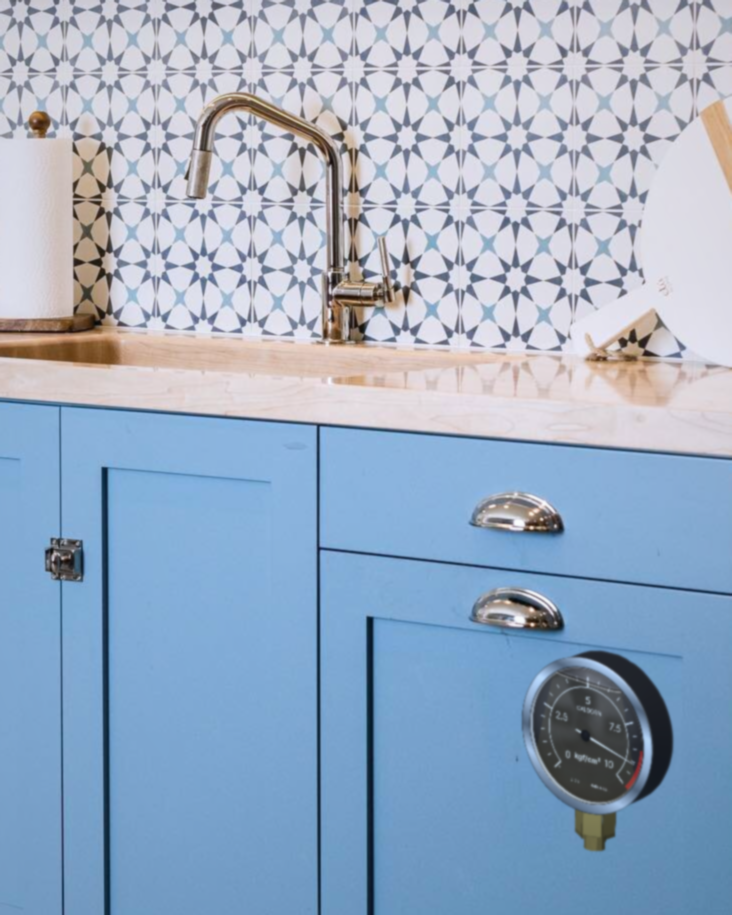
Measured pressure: 9 kg/cm²
